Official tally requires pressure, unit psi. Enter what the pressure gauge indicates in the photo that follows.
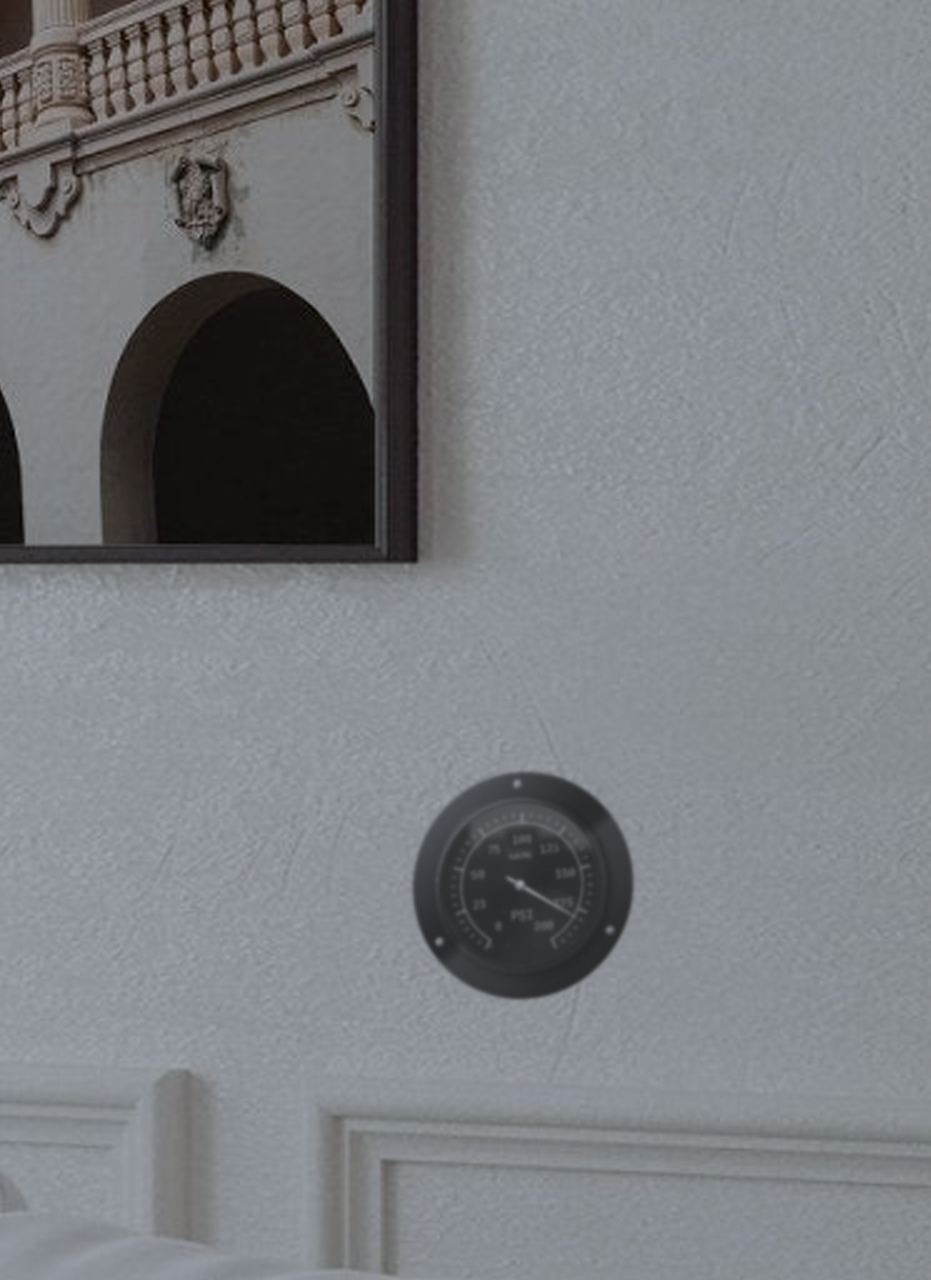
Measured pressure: 180 psi
